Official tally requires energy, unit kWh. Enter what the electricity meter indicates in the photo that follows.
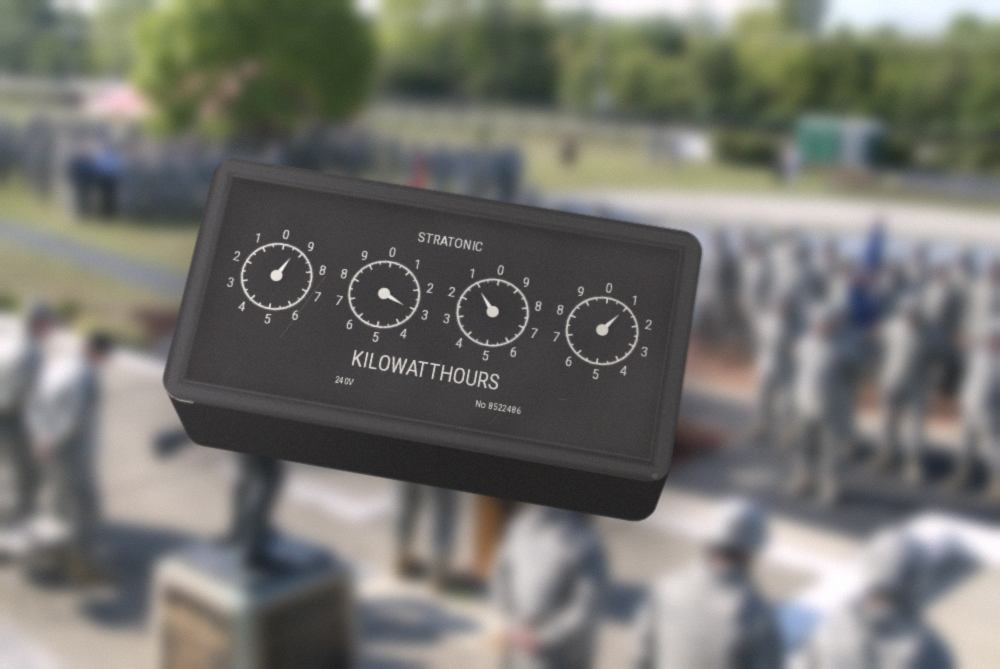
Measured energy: 9311 kWh
